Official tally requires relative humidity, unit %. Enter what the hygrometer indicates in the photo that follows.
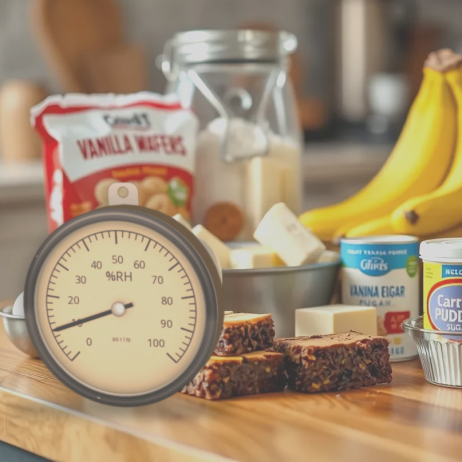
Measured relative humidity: 10 %
